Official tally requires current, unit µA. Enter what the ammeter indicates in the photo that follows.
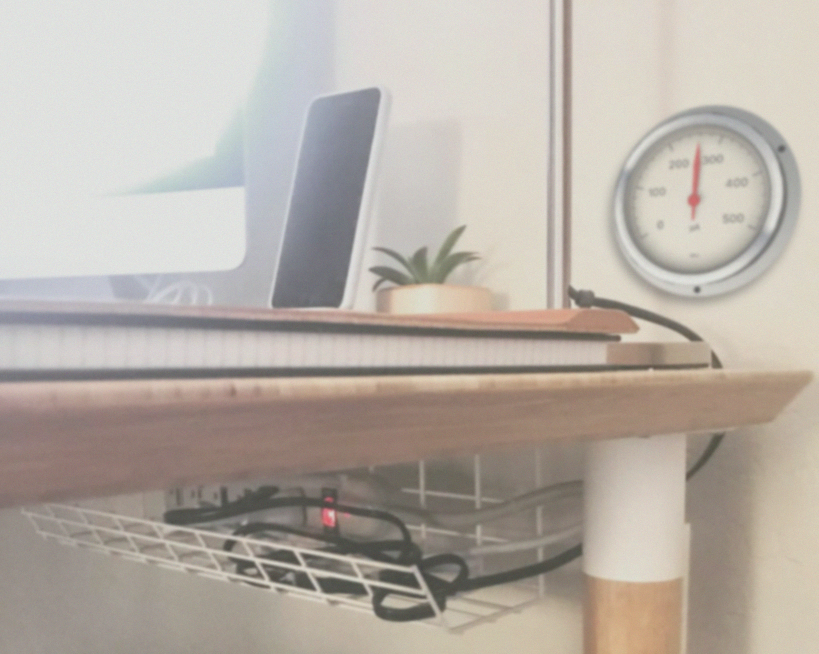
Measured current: 260 µA
